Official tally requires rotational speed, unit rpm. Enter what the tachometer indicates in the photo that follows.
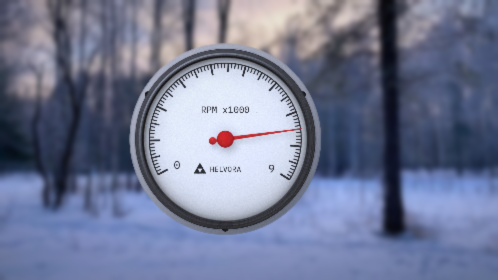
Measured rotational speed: 7500 rpm
